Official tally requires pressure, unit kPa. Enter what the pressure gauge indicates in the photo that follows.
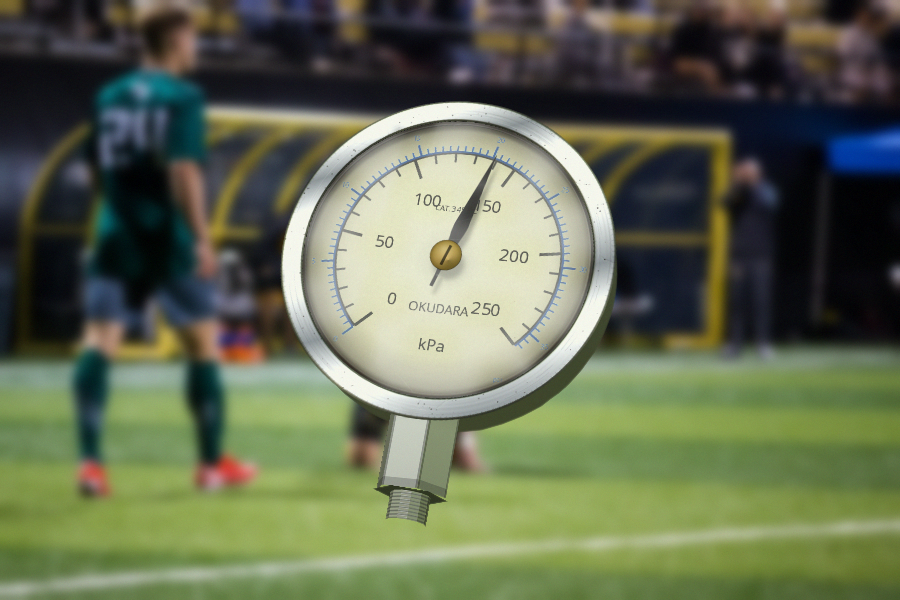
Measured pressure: 140 kPa
